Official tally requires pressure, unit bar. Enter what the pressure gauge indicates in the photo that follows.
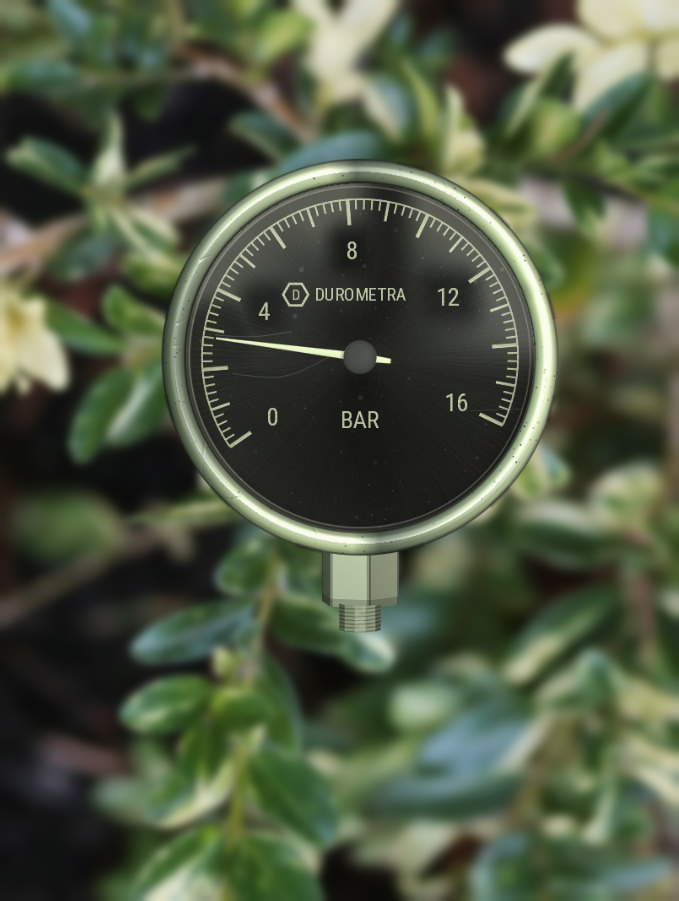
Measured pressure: 2.8 bar
